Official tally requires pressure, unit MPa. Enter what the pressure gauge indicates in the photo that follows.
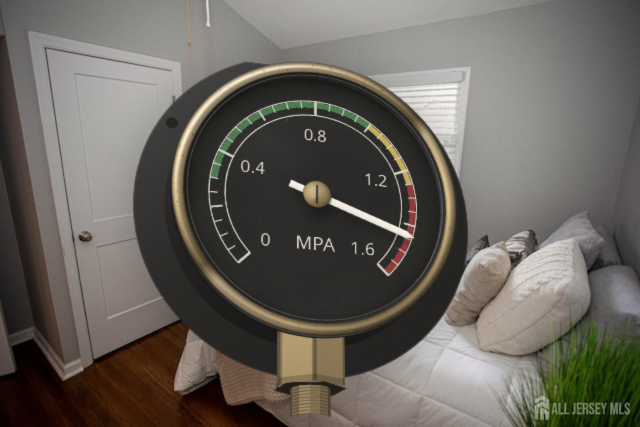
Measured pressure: 1.45 MPa
